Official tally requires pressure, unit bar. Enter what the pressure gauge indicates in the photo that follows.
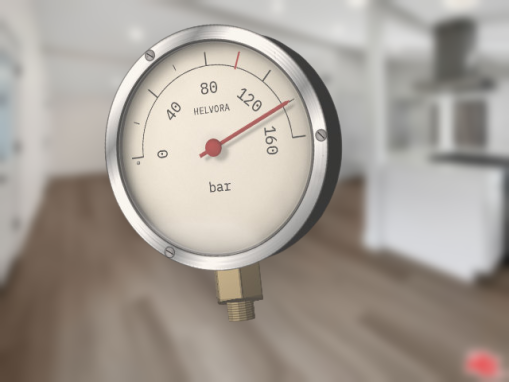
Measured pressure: 140 bar
